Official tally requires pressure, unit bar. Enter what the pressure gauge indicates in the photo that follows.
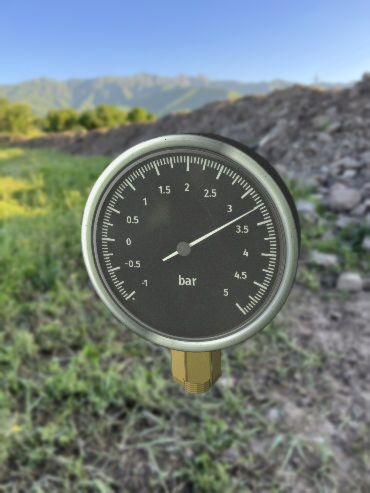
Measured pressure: 3.25 bar
